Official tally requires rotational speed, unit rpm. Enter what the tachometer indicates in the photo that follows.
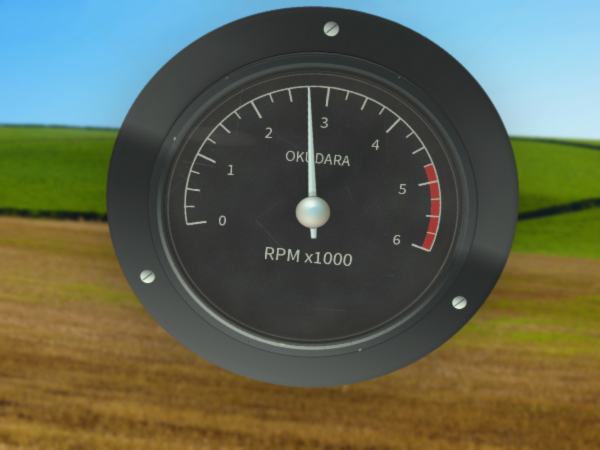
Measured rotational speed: 2750 rpm
